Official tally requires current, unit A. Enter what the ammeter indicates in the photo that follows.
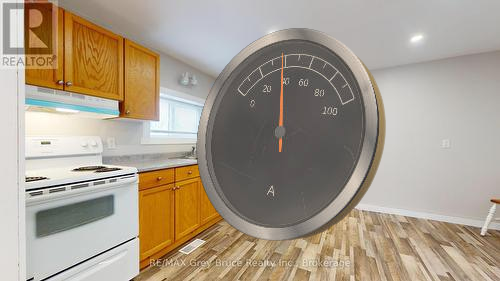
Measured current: 40 A
